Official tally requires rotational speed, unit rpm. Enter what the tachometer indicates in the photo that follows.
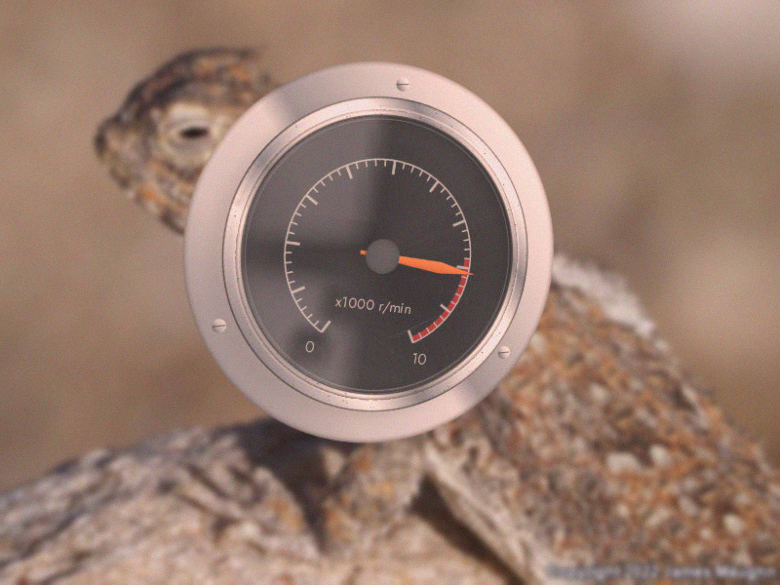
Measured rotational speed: 8100 rpm
